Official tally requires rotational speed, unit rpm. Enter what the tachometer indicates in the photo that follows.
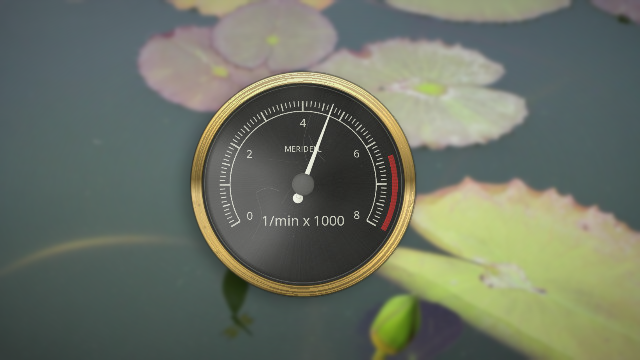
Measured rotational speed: 4700 rpm
